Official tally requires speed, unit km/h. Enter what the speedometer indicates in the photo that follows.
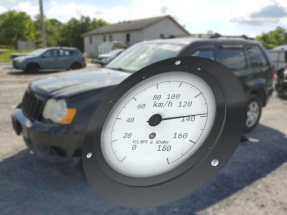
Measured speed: 140 km/h
